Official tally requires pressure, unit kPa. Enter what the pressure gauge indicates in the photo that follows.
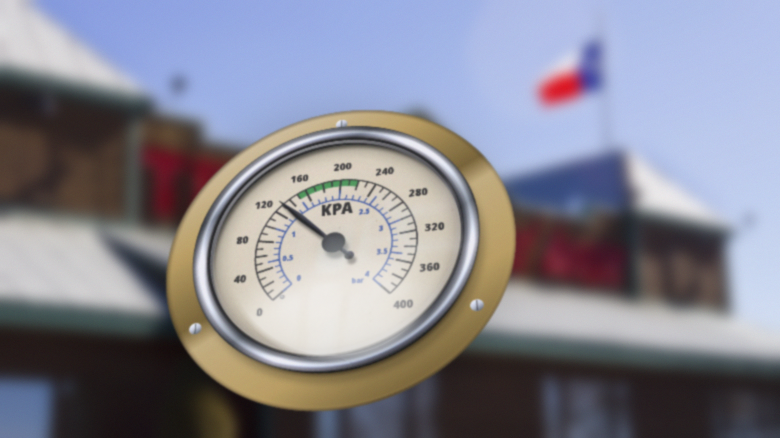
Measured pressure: 130 kPa
